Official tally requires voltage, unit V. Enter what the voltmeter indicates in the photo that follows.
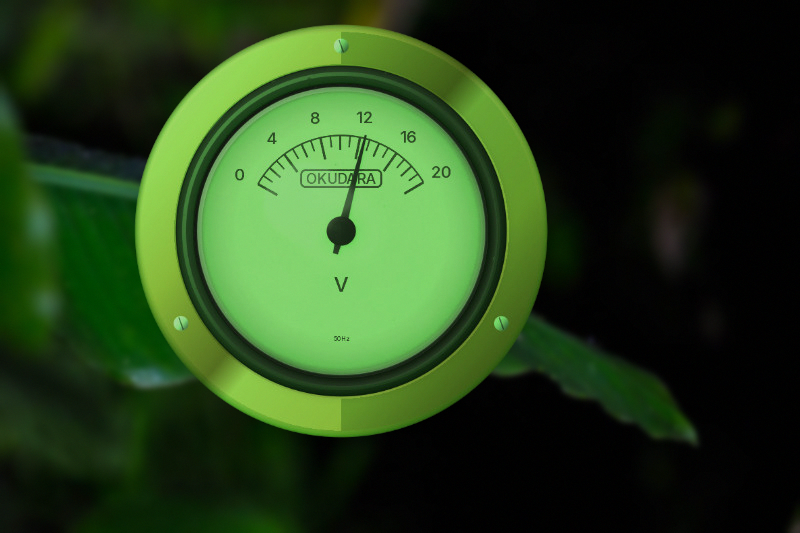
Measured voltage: 12.5 V
